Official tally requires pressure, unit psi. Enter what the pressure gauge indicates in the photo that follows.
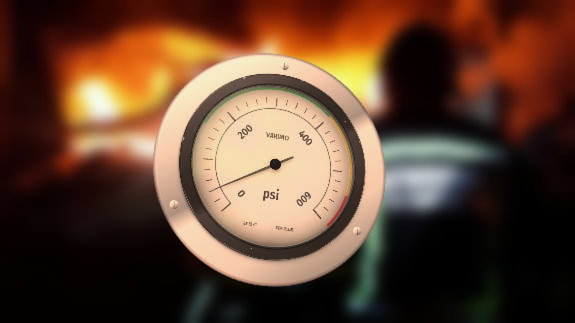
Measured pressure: 40 psi
